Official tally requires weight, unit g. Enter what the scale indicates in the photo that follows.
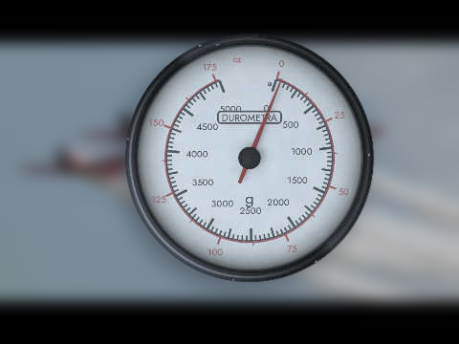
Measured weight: 50 g
